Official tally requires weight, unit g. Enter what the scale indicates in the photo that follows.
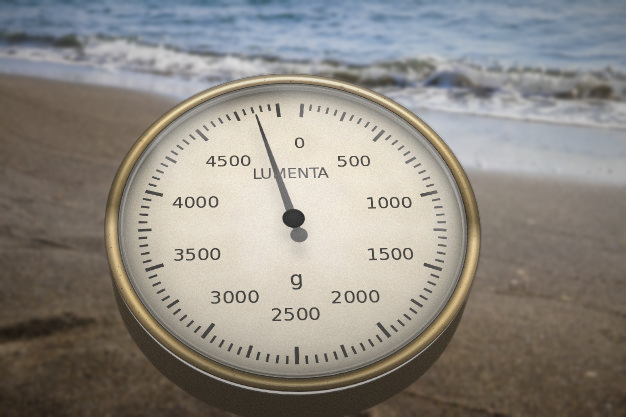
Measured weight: 4850 g
